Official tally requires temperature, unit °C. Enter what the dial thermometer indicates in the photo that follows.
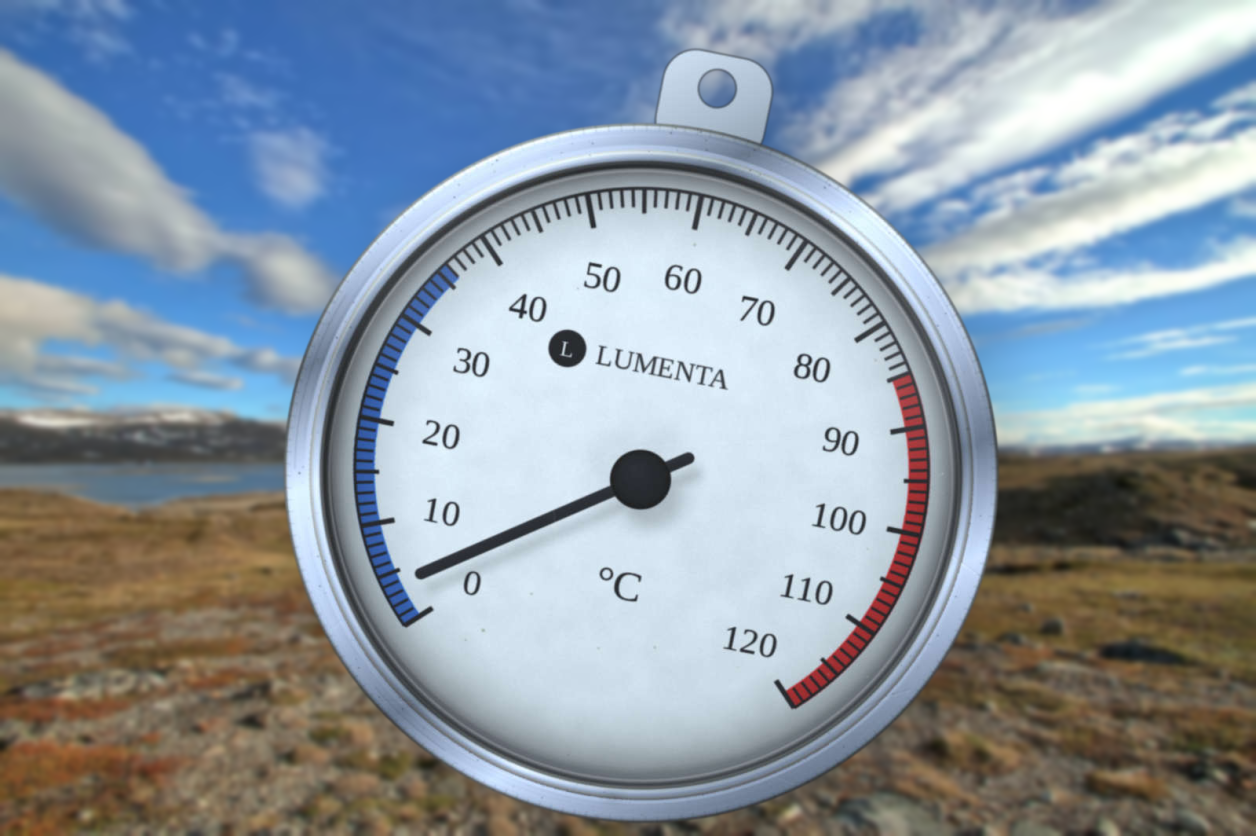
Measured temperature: 4 °C
